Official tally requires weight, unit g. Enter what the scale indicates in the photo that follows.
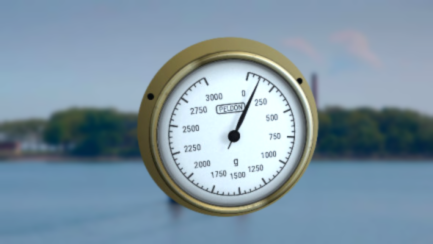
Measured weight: 100 g
